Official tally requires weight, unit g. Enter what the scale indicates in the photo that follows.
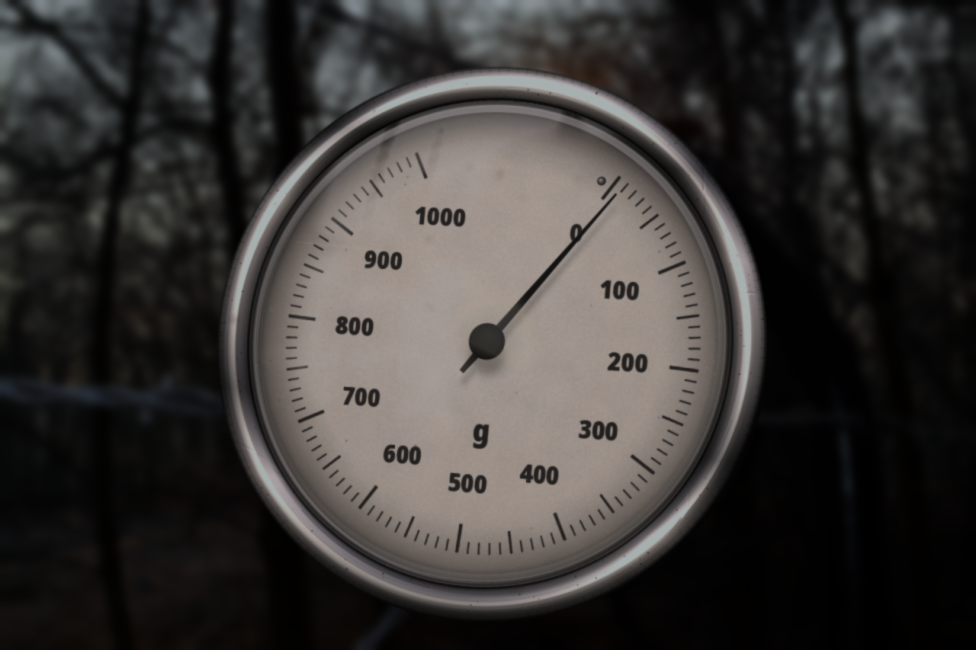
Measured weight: 10 g
